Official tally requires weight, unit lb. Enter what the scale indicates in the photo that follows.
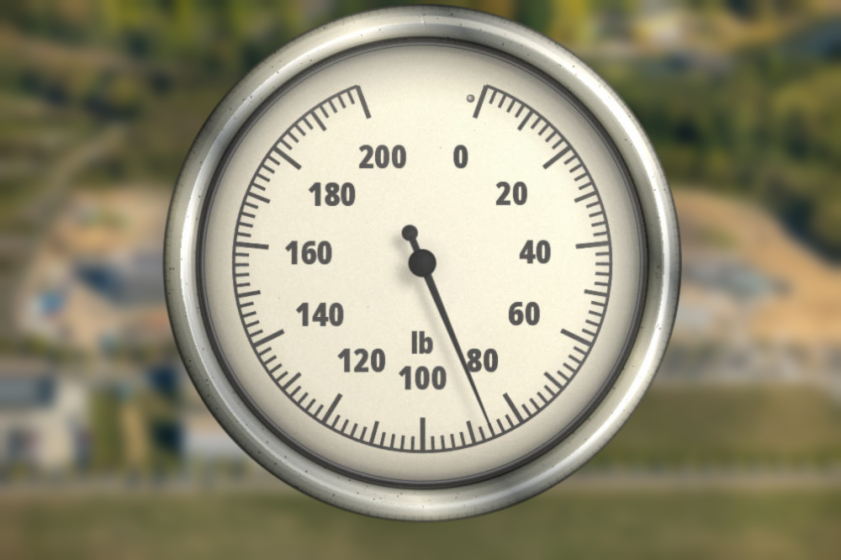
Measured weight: 86 lb
